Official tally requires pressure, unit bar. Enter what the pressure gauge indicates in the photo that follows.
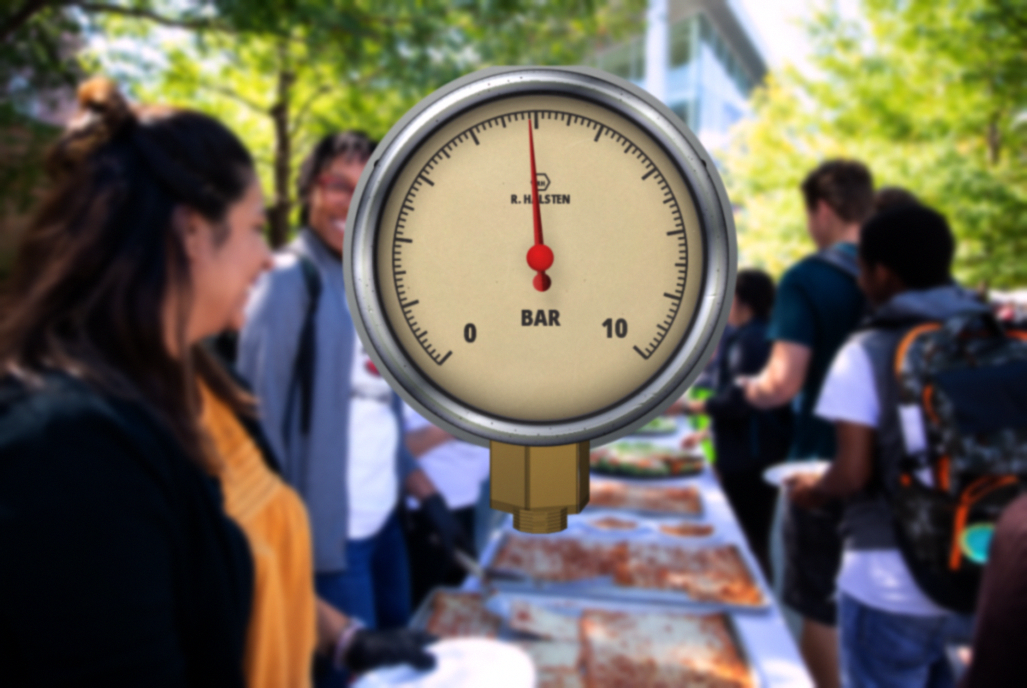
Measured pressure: 4.9 bar
